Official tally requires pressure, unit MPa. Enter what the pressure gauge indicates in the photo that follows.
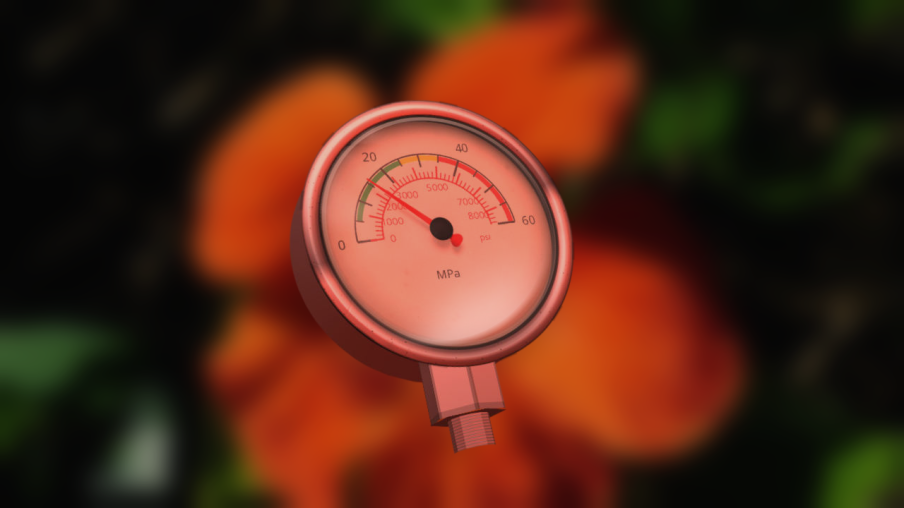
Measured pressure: 15 MPa
